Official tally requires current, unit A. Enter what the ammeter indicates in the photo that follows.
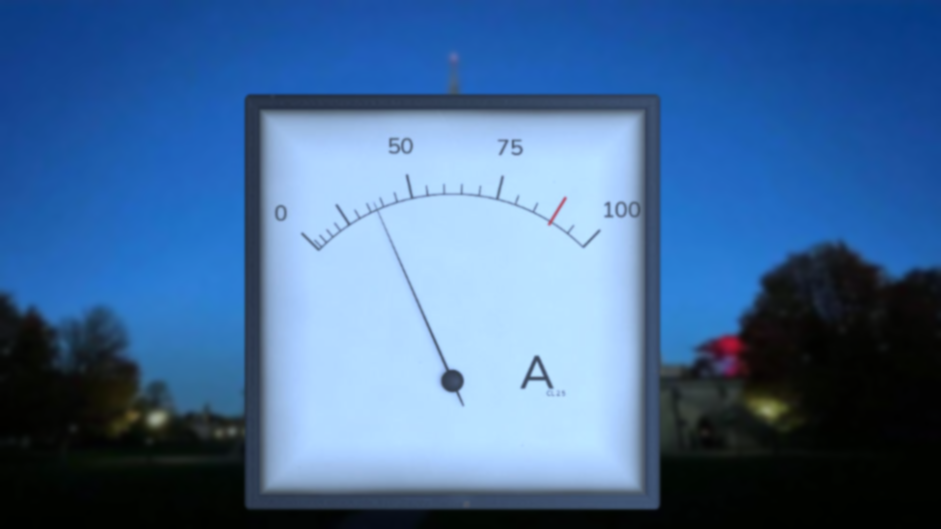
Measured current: 37.5 A
